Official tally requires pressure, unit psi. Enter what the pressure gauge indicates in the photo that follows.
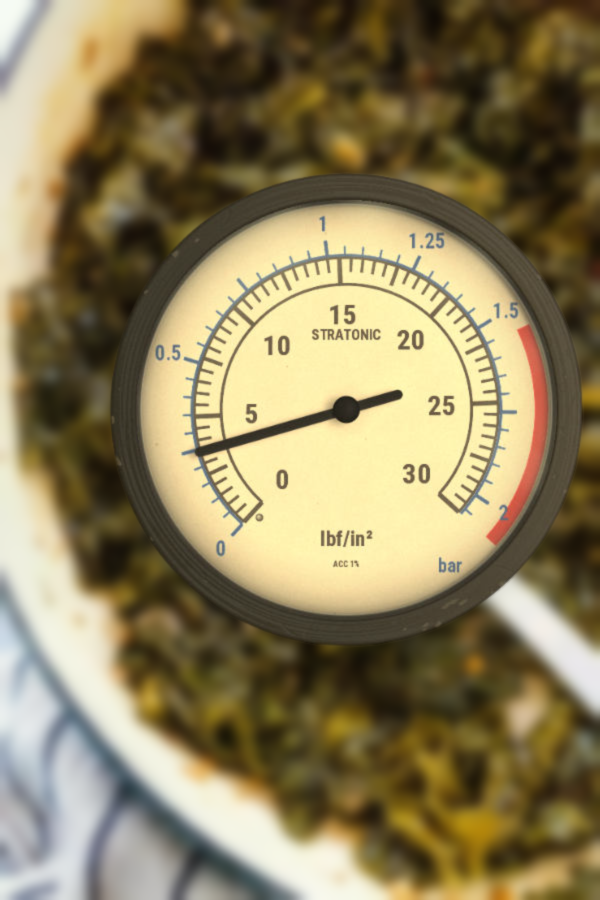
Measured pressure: 3.5 psi
